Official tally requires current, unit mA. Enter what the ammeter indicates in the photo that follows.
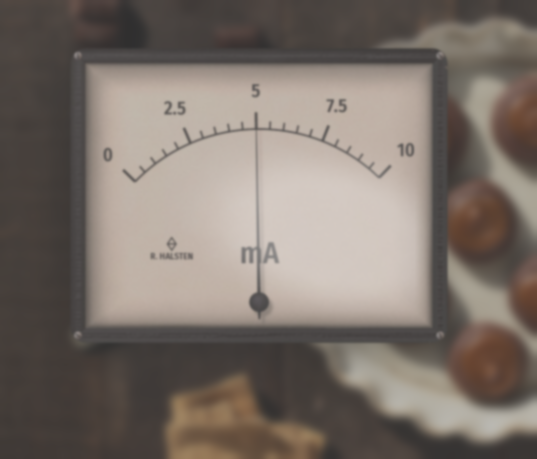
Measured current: 5 mA
